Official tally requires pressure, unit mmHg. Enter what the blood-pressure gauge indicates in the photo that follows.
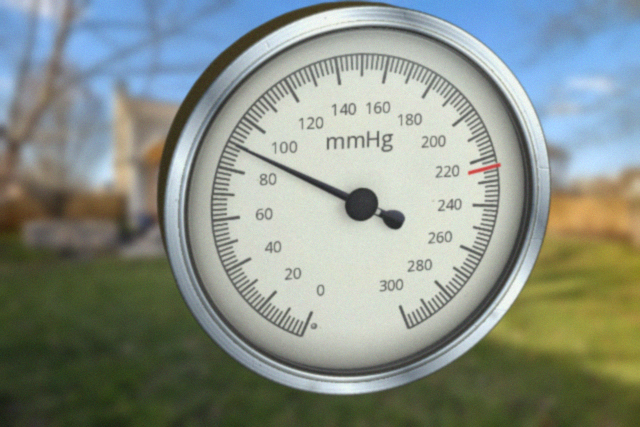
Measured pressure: 90 mmHg
